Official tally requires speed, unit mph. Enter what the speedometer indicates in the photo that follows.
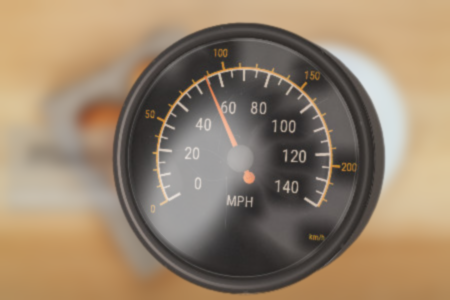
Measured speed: 55 mph
